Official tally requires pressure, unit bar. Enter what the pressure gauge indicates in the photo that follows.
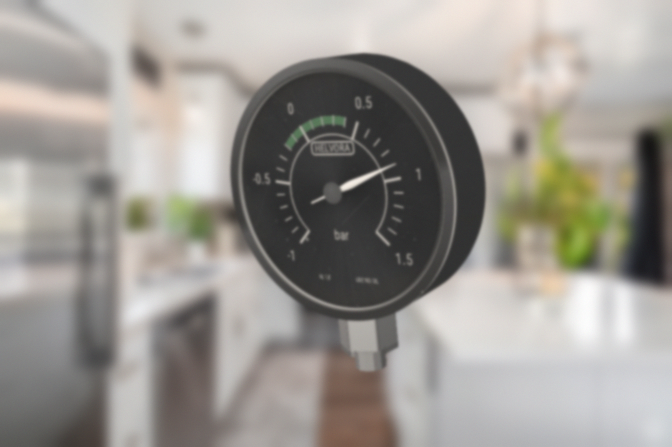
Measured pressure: 0.9 bar
